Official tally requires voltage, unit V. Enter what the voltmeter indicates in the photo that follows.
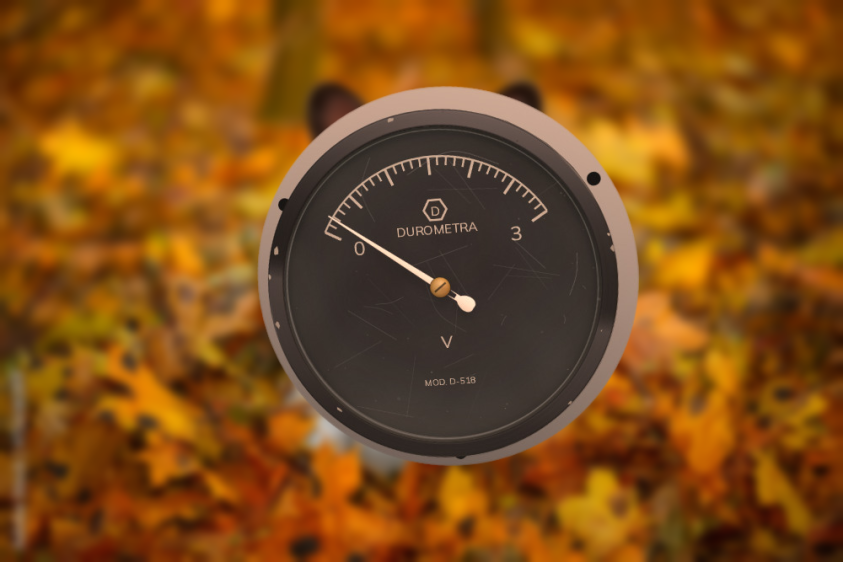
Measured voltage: 0.2 V
